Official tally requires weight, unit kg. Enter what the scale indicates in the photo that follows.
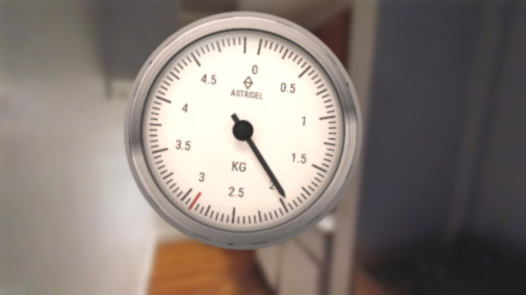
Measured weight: 1.95 kg
